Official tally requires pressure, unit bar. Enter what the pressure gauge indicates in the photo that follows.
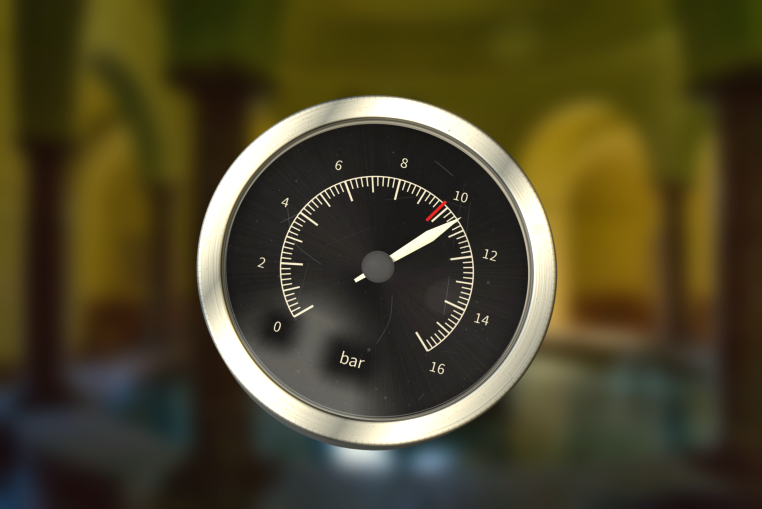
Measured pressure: 10.6 bar
